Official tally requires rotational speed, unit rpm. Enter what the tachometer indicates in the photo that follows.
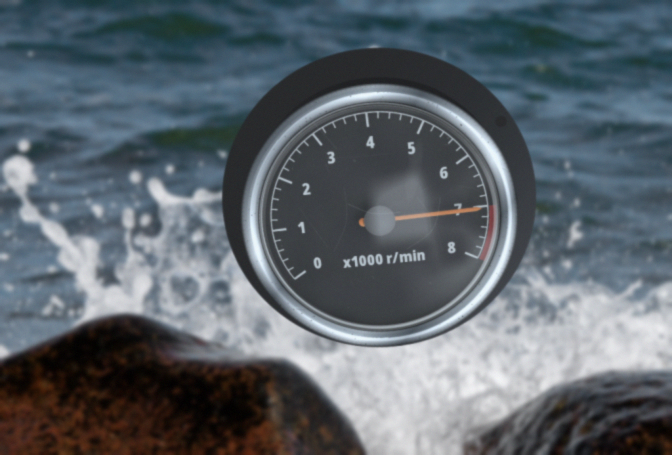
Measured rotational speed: 7000 rpm
